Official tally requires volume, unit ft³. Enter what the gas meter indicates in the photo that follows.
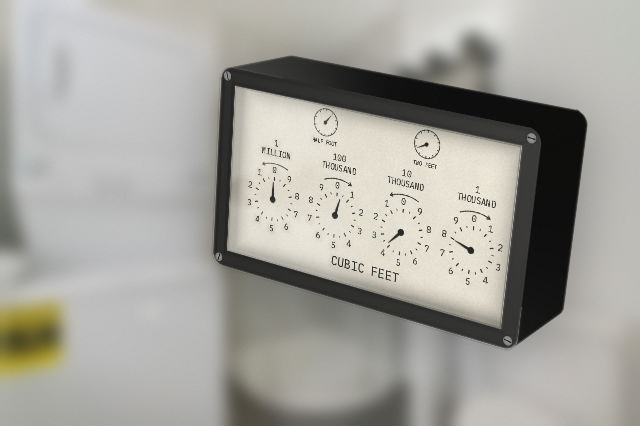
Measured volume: 3800 ft³
